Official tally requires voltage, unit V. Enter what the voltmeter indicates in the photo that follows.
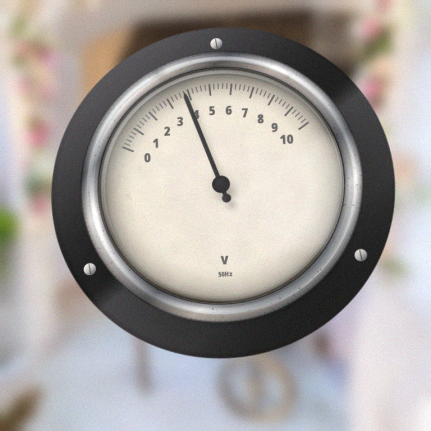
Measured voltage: 3.8 V
